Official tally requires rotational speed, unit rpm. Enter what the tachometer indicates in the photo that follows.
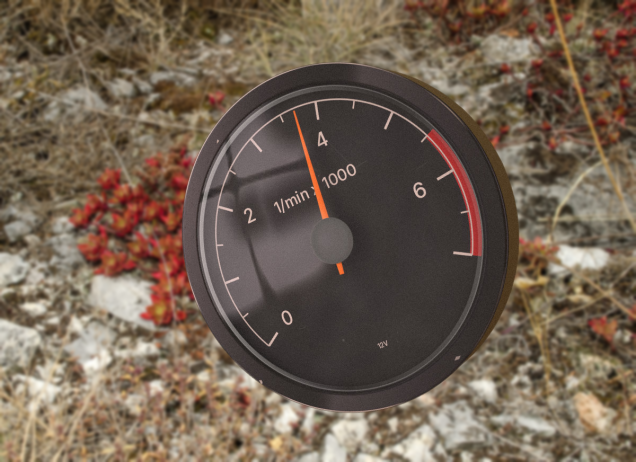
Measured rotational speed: 3750 rpm
